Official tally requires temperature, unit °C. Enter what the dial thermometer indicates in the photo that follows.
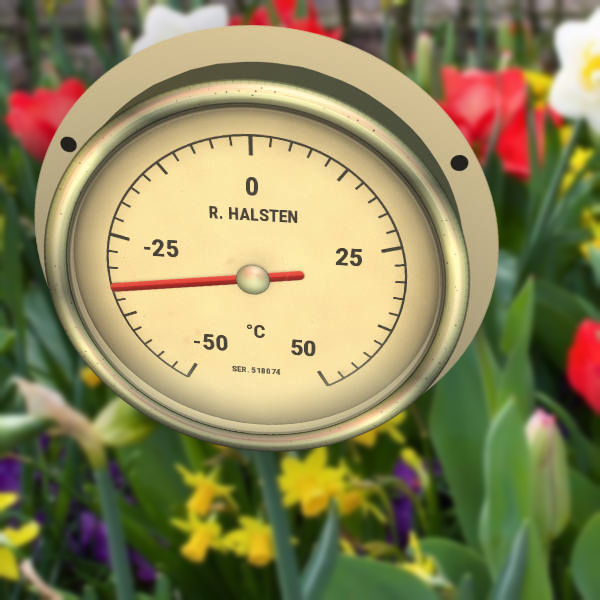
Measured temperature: -32.5 °C
